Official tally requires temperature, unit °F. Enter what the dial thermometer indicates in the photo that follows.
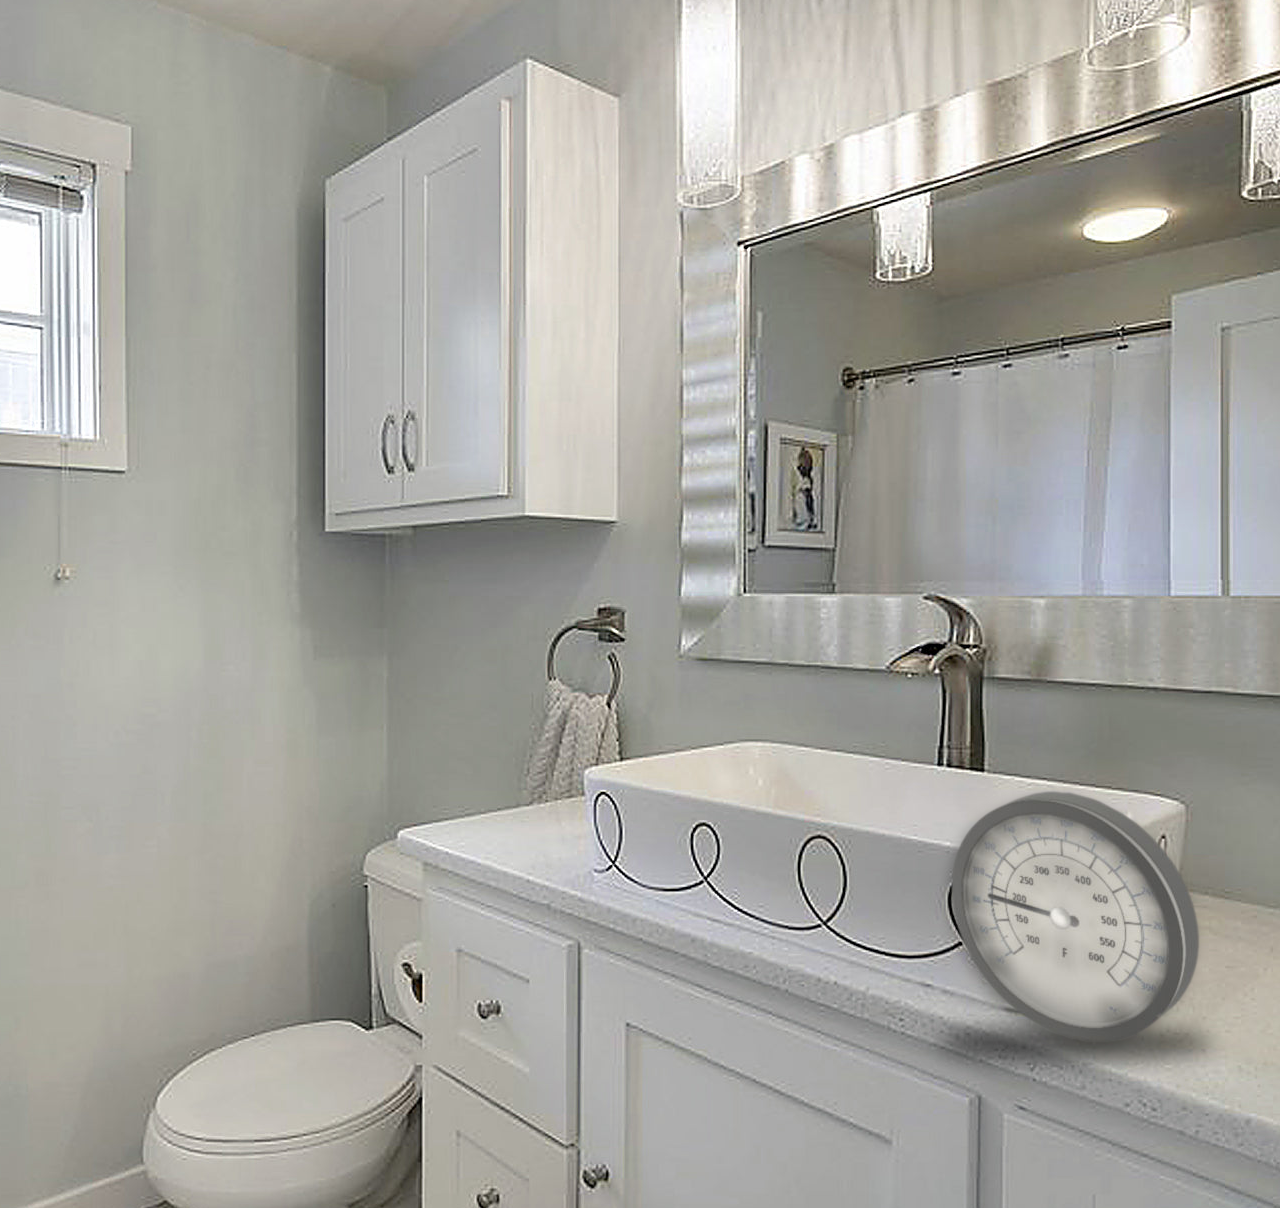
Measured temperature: 187.5 °F
